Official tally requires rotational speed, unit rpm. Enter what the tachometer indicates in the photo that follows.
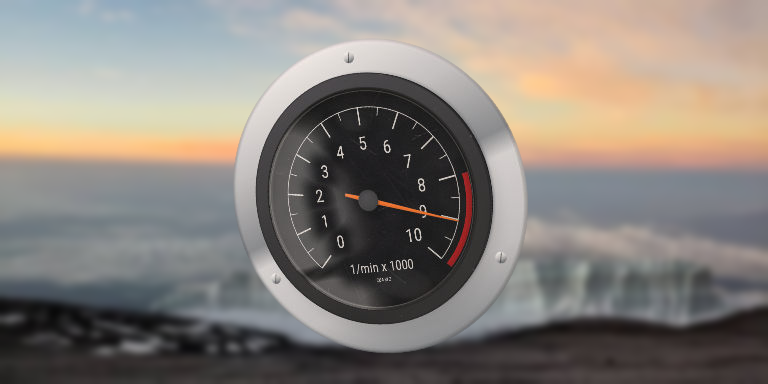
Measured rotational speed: 9000 rpm
